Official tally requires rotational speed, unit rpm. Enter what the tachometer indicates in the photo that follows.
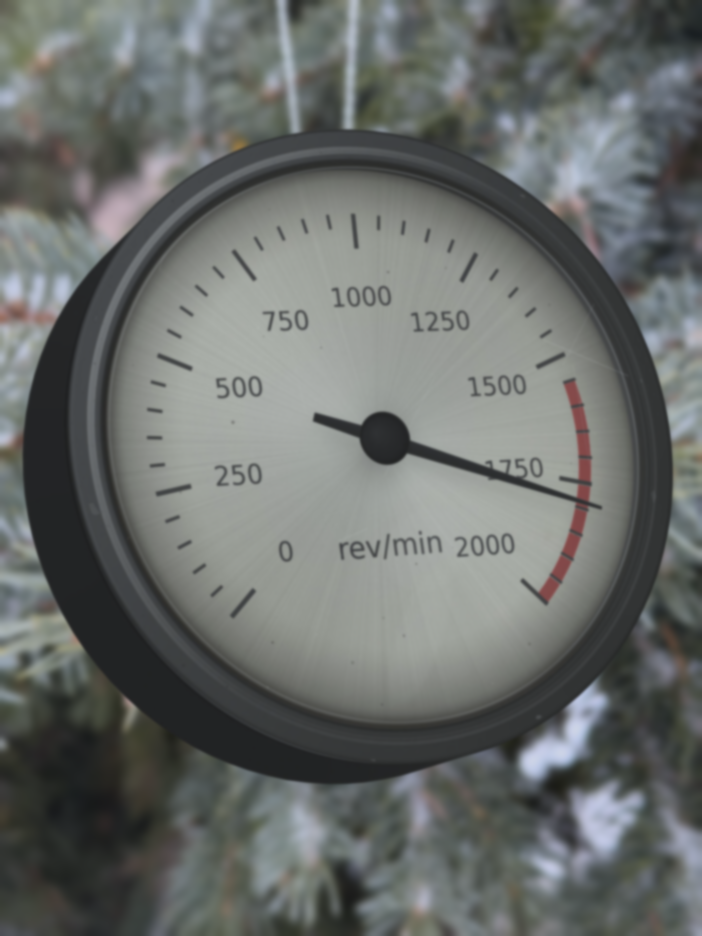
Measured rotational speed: 1800 rpm
